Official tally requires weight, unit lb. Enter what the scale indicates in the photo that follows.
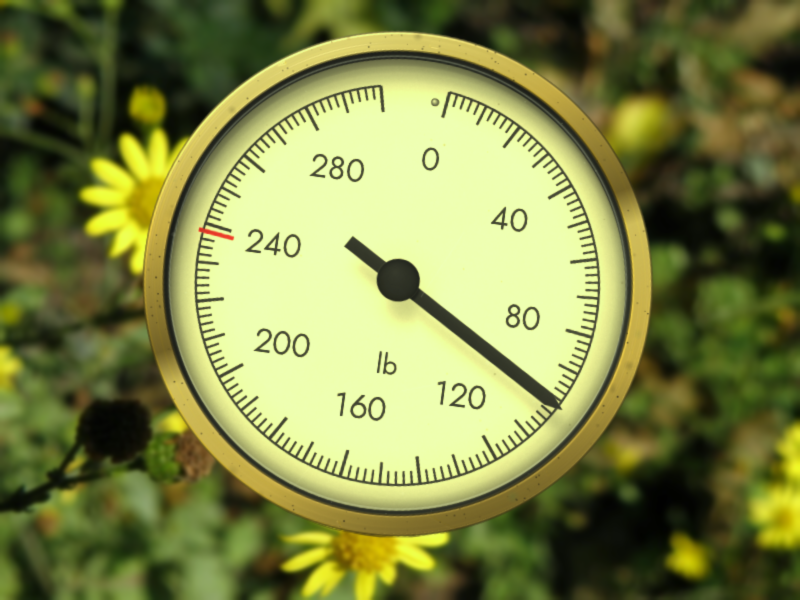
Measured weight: 100 lb
